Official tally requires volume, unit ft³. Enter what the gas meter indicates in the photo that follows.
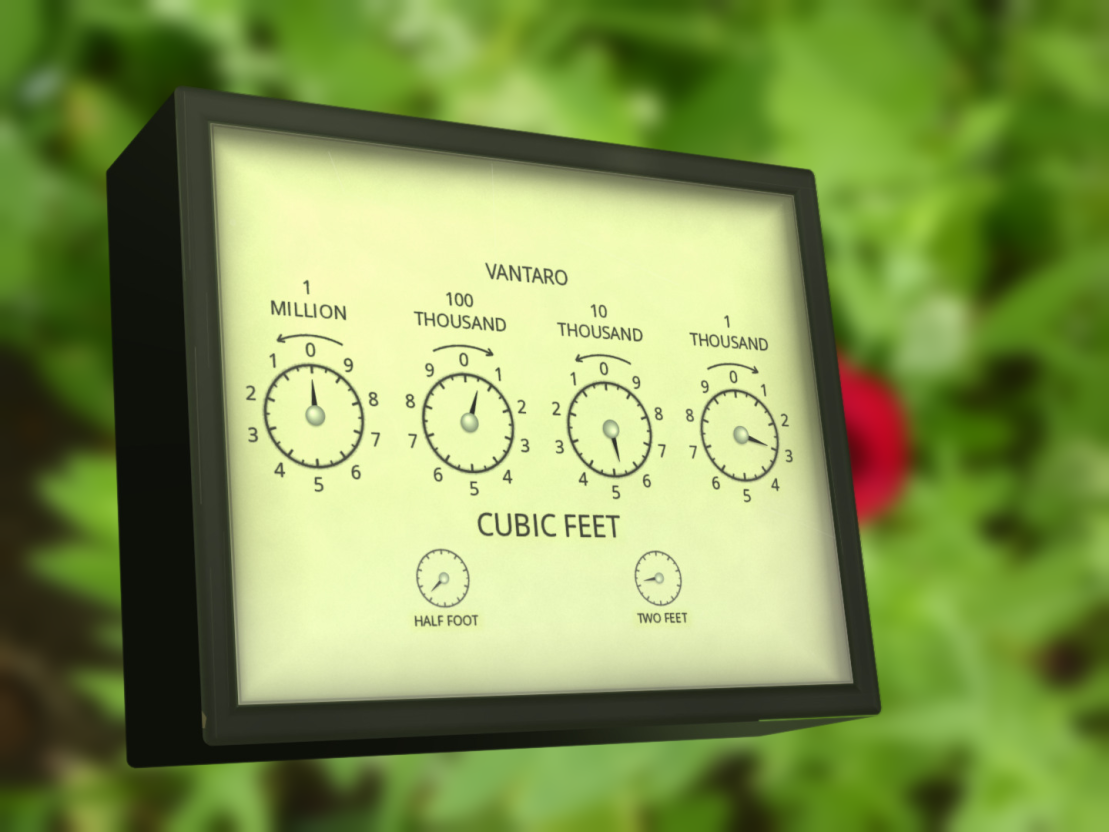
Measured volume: 5300 ft³
